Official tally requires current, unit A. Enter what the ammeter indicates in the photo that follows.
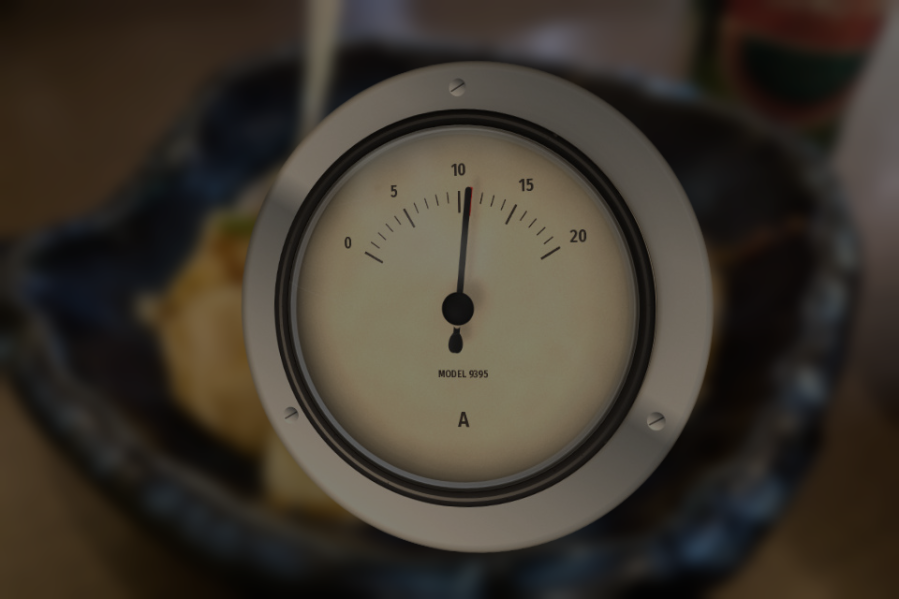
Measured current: 11 A
